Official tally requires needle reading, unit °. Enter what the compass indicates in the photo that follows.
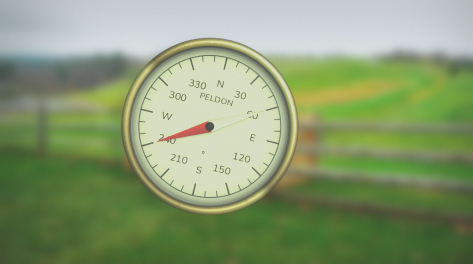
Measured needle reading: 240 °
